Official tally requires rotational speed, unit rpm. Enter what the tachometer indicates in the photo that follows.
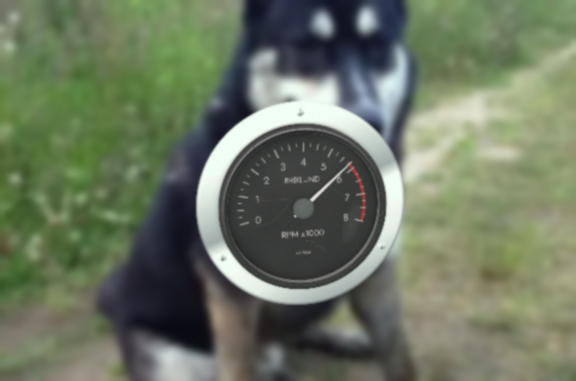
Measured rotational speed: 5750 rpm
